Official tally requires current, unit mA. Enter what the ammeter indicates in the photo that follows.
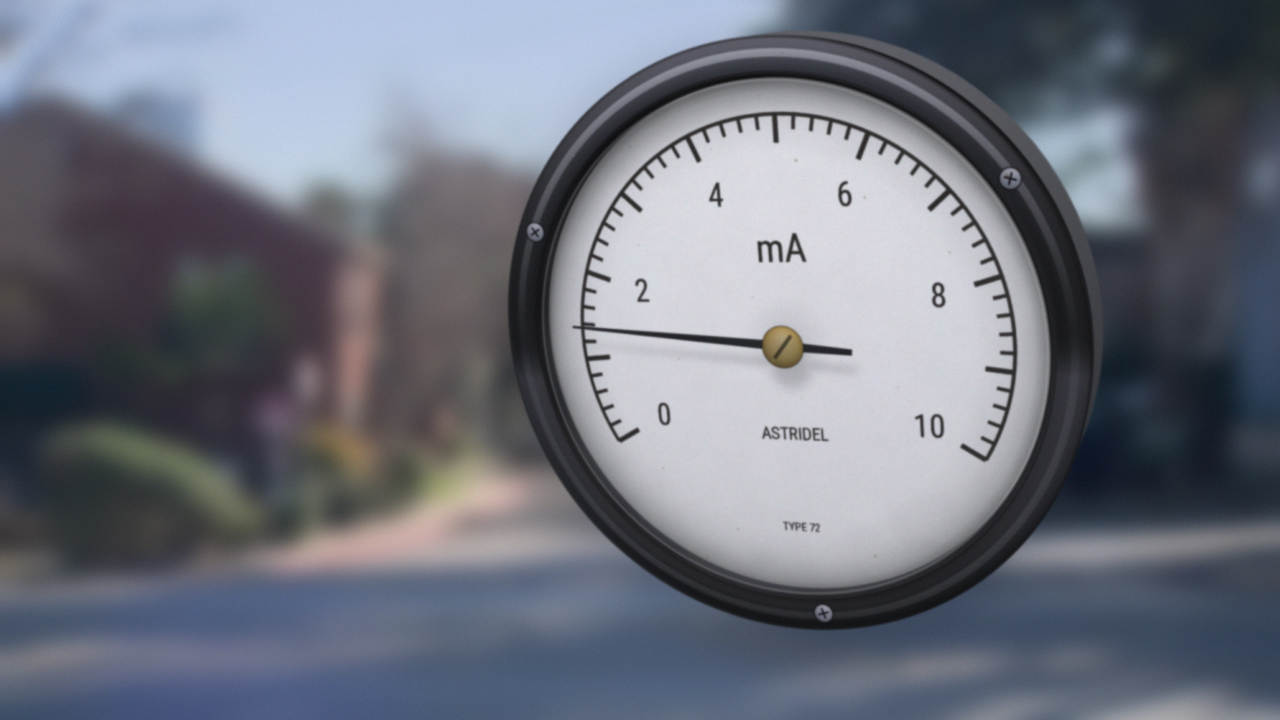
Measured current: 1.4 mA
